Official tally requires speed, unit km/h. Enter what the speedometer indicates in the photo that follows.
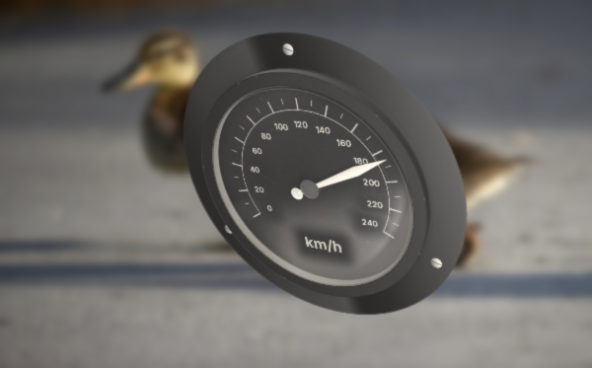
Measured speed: 185 km/h
